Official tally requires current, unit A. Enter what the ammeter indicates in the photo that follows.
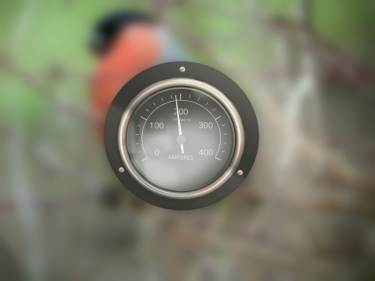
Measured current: 190 A
